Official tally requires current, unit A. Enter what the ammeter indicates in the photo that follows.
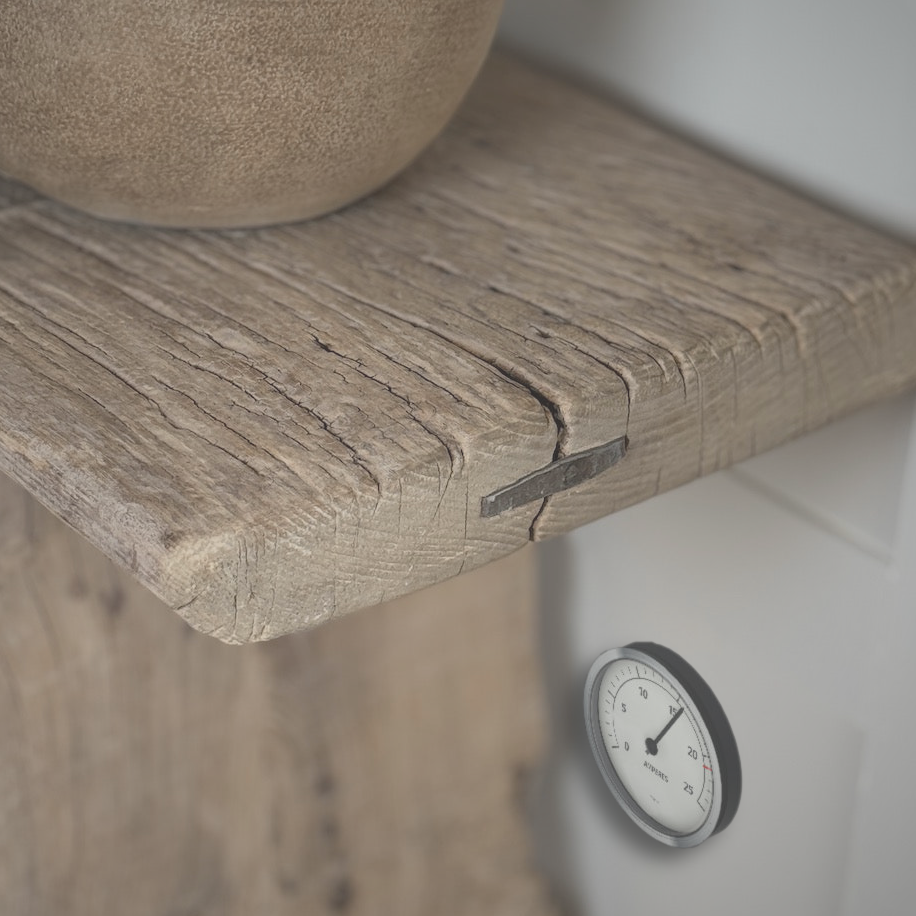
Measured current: 16 A
